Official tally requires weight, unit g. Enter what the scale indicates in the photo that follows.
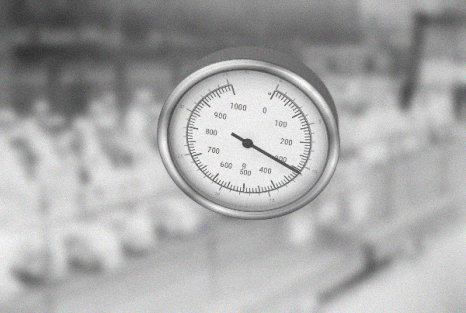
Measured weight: 300 g
